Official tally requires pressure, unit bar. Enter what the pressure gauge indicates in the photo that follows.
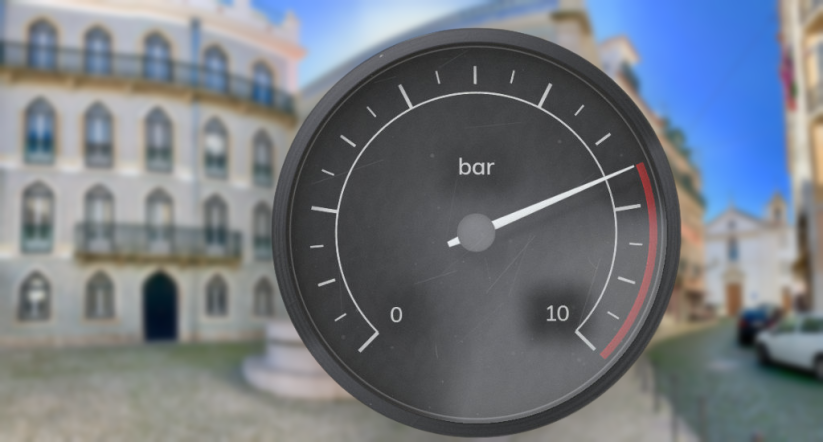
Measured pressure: 7.5 bar
